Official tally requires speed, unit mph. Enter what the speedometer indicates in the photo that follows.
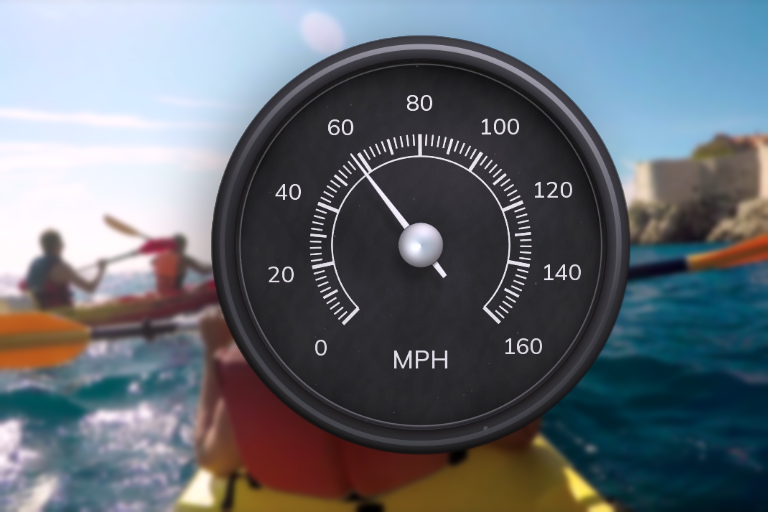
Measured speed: 58 mph
